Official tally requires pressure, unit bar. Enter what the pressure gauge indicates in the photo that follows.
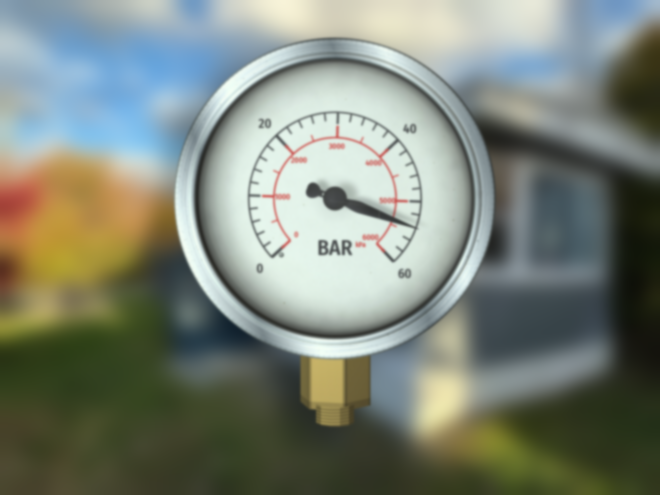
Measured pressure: 54 bar
